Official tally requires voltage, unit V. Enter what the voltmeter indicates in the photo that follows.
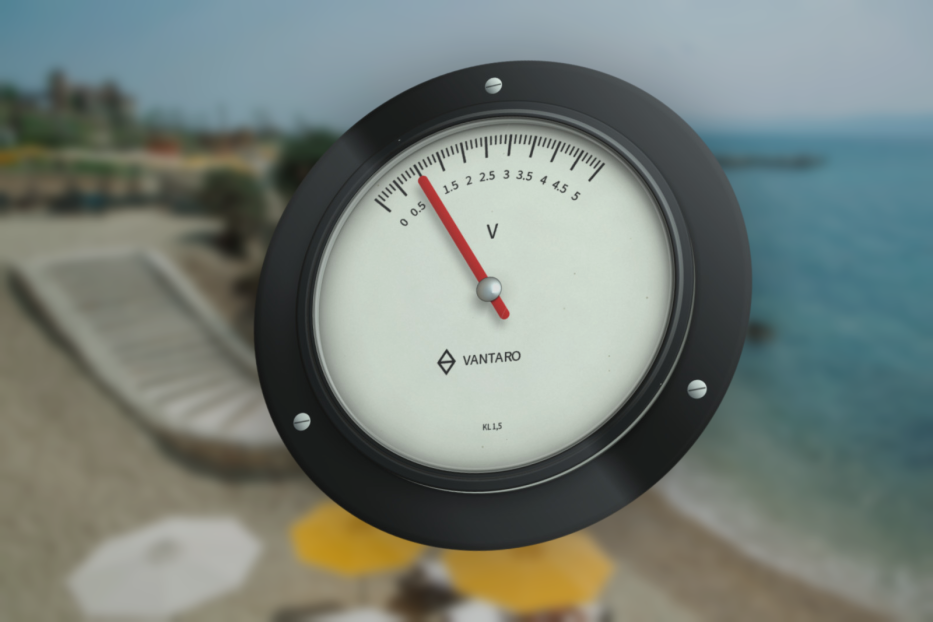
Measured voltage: 1 V
